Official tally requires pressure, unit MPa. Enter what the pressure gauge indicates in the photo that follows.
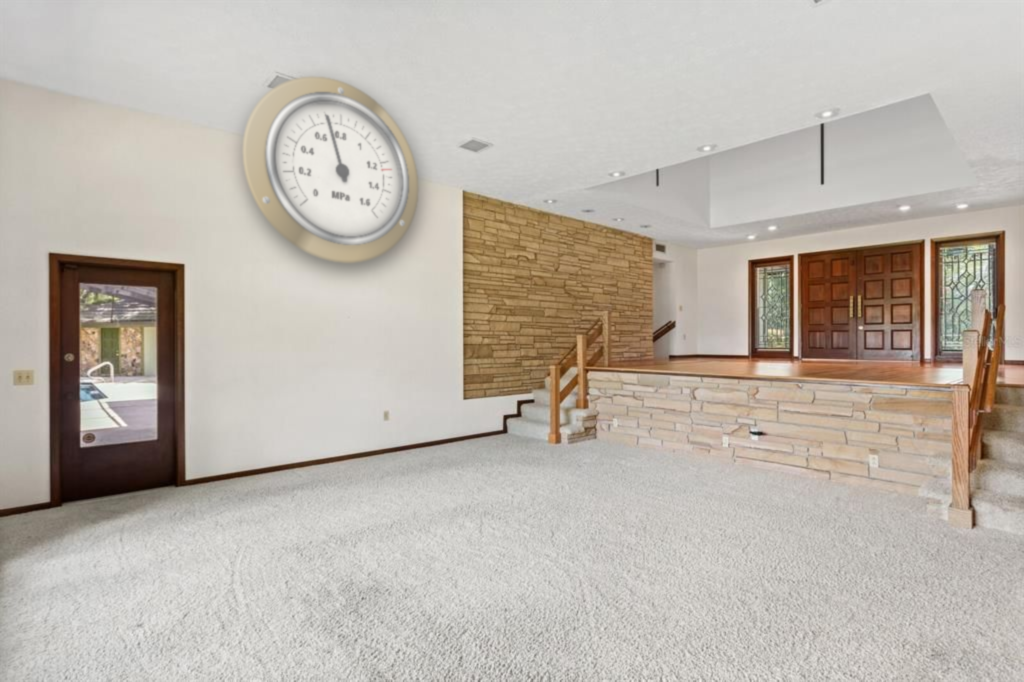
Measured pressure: 0.7 MPa
